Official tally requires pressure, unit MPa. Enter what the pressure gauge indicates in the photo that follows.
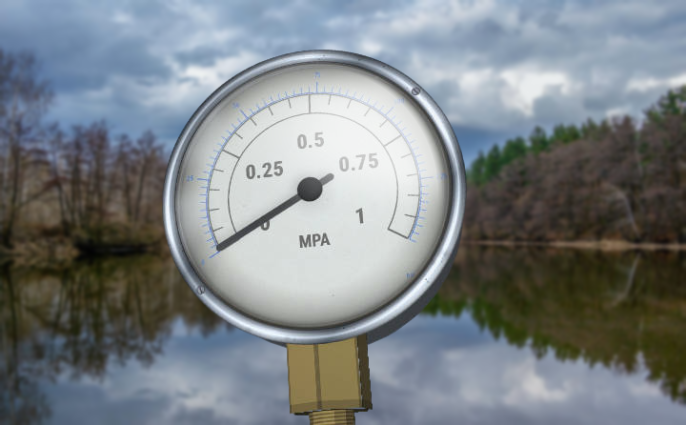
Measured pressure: 0 MPa
